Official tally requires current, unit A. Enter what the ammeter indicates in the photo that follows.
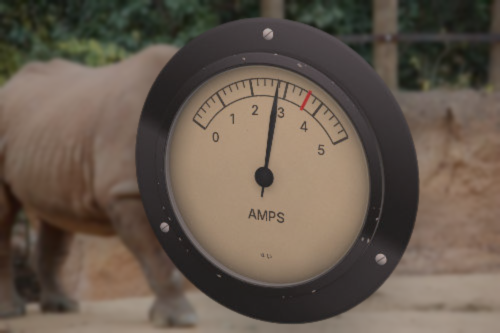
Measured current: 2.8 A
